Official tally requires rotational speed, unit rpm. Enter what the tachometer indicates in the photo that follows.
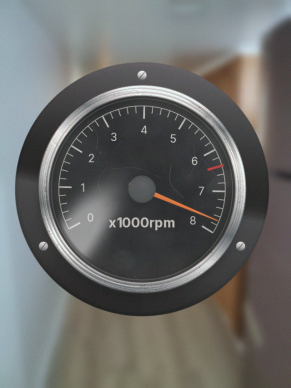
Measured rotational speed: 7700 rpm
